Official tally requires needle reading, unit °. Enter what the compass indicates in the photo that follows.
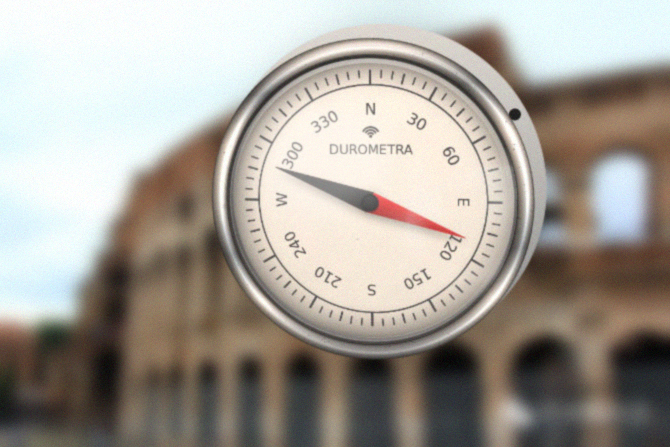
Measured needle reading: 110 °
